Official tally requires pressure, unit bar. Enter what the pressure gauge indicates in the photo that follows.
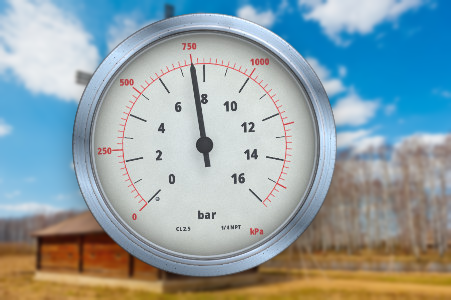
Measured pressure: 7.5 bar
